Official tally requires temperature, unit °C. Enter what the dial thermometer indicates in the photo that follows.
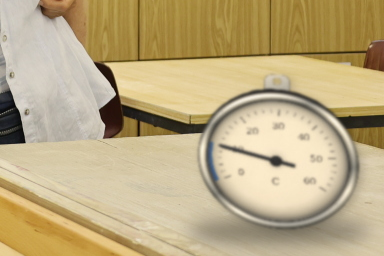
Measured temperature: 10 °C
